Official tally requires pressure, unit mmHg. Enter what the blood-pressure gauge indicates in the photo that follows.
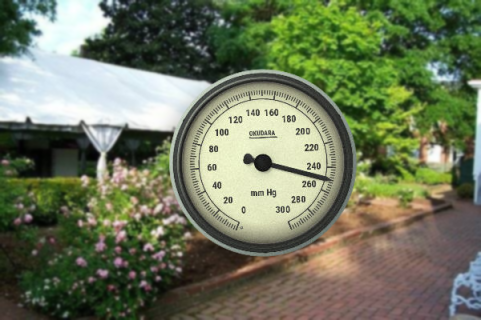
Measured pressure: 250 mmHg
